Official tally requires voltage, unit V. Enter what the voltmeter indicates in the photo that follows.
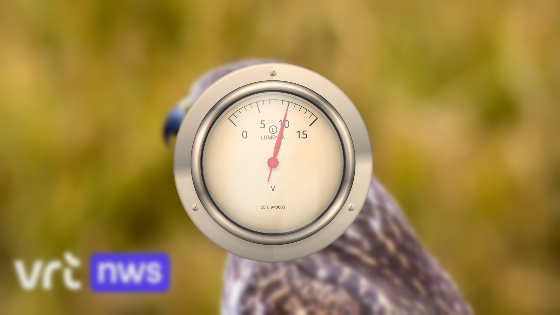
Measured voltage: 10 V
